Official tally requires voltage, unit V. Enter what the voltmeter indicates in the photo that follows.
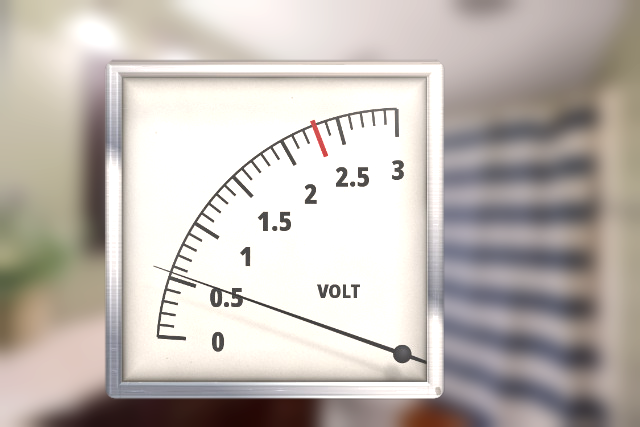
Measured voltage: 0.55 V
